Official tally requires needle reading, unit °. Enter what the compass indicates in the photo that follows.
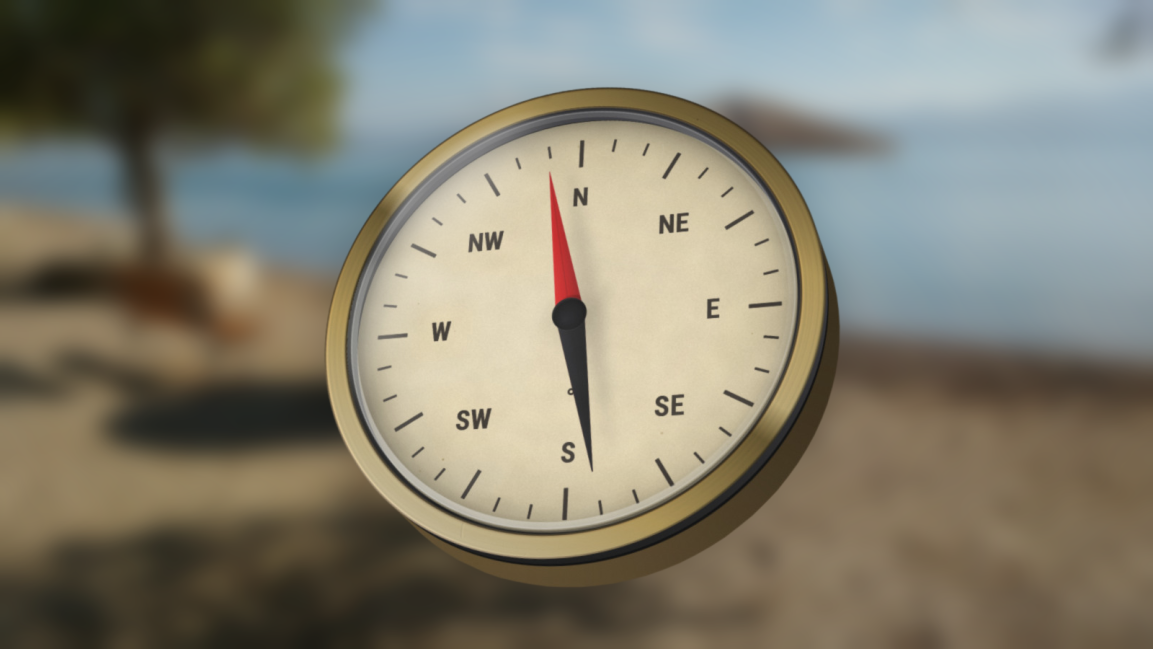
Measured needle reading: 350 °
